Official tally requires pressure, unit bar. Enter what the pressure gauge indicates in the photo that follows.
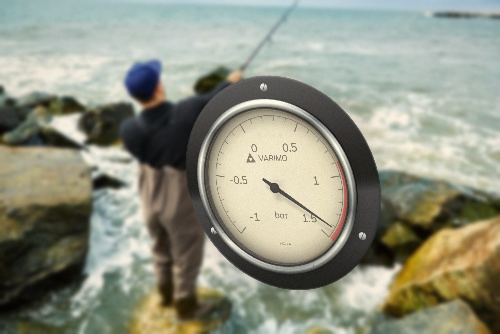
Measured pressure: 1.4 bar
